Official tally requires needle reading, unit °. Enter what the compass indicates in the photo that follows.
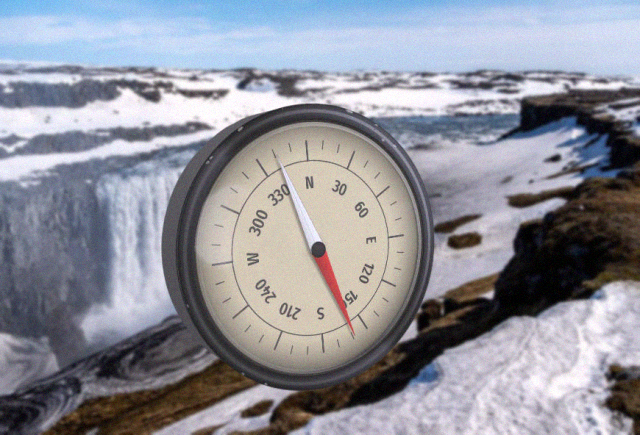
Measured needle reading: 160 °
